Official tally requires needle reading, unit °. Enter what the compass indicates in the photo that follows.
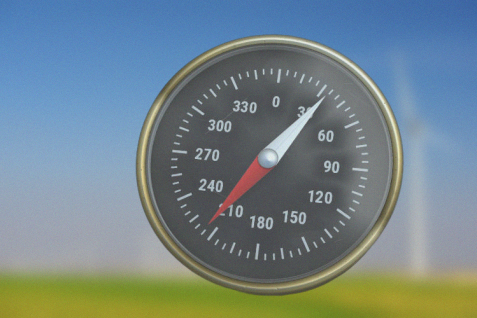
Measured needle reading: 215 °
